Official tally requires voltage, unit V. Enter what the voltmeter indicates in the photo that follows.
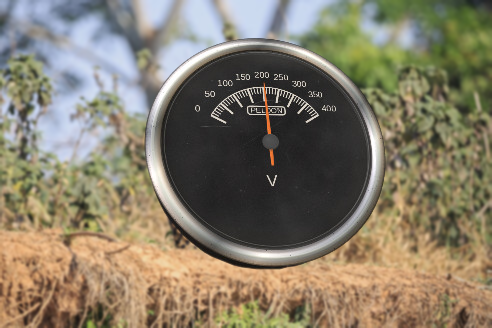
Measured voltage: 200 V
